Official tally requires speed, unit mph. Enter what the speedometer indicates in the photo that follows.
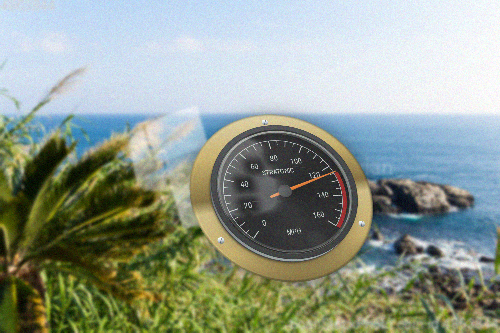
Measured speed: 125 mph
